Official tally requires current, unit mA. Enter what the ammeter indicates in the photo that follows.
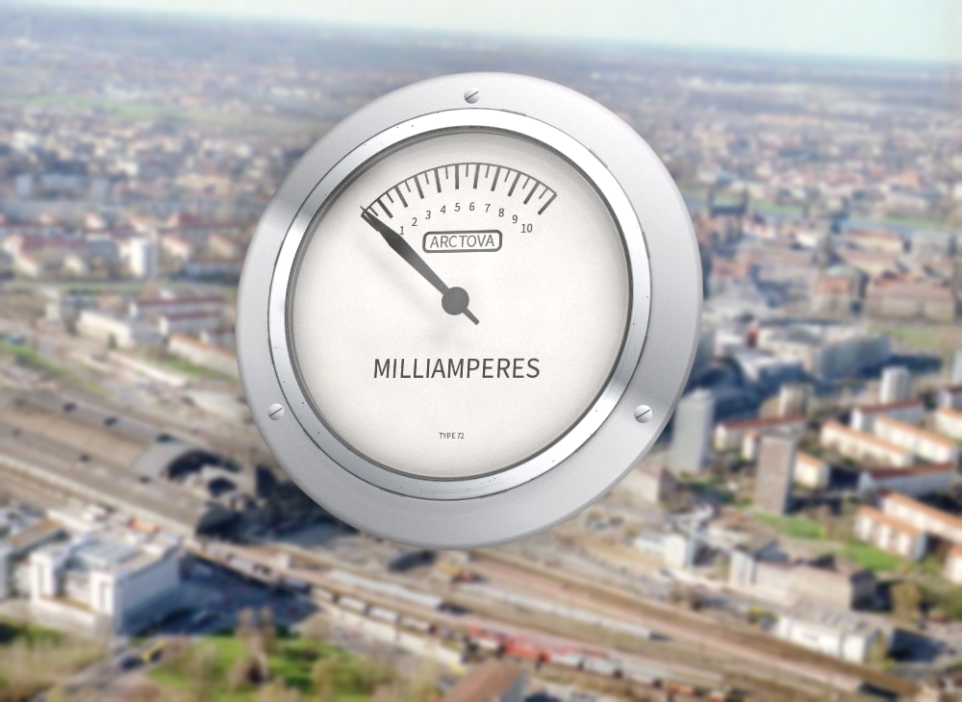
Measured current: 0.25 mA
